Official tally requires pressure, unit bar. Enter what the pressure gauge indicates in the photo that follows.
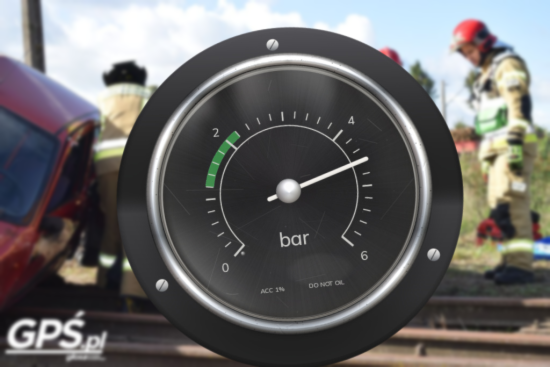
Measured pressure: 4.6 bar
